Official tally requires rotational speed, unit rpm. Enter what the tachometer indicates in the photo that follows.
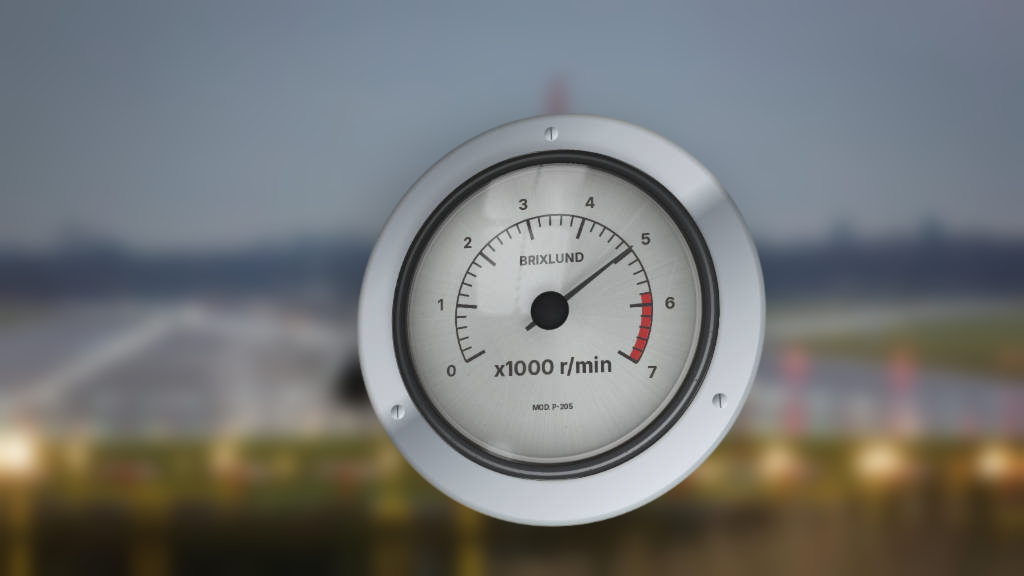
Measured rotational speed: 5000 rpm
